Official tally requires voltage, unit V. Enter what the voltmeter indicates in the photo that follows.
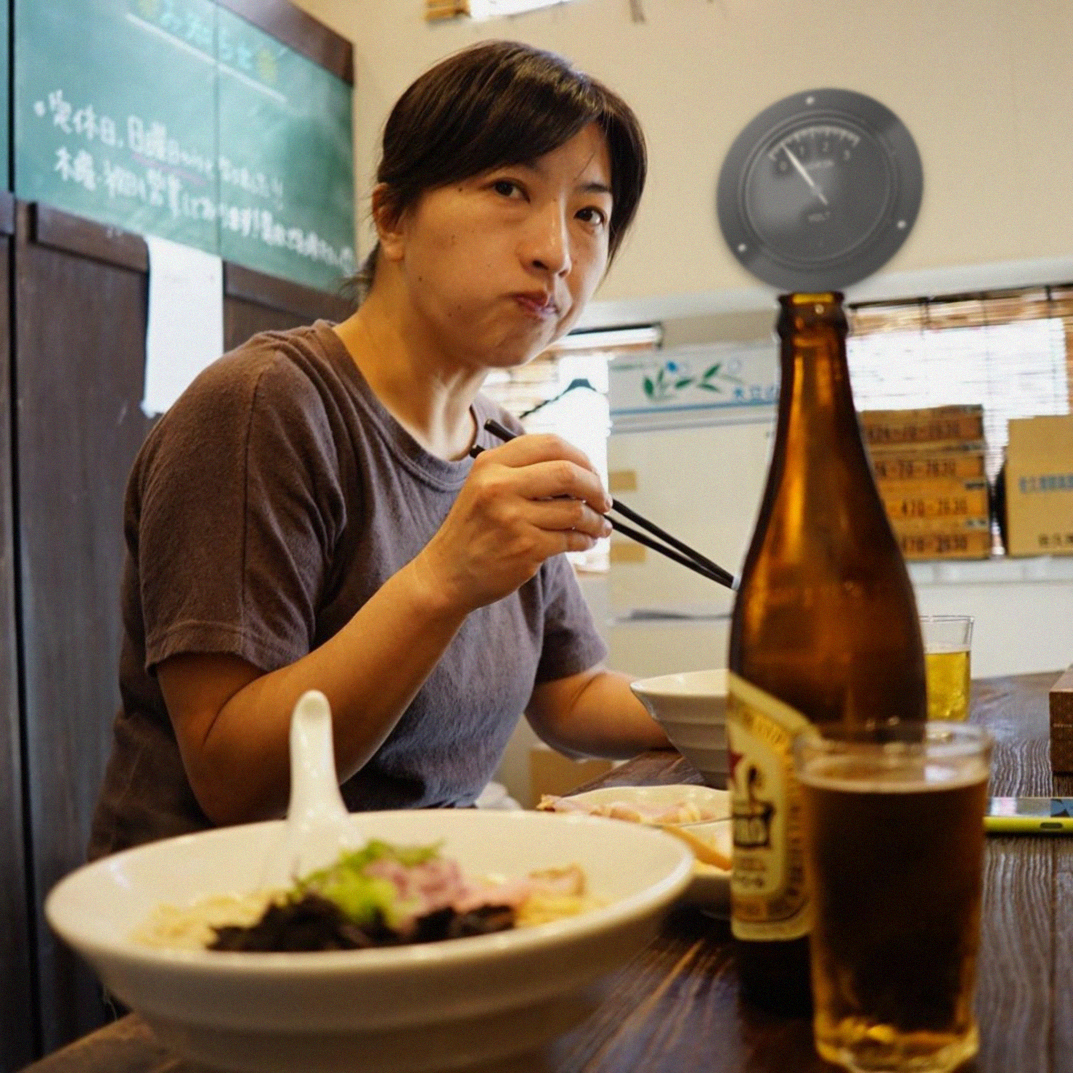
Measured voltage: 0.5 V
